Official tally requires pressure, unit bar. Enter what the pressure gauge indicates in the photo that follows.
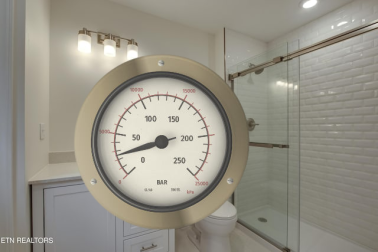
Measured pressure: 25 bar
